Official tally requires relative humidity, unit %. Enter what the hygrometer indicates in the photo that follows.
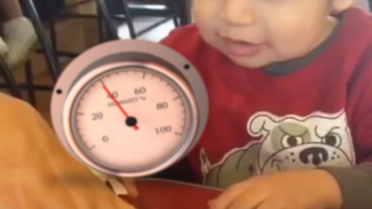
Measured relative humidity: 40 %
